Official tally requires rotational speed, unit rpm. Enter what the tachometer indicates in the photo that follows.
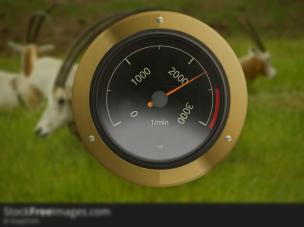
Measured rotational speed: 2250 rpm
